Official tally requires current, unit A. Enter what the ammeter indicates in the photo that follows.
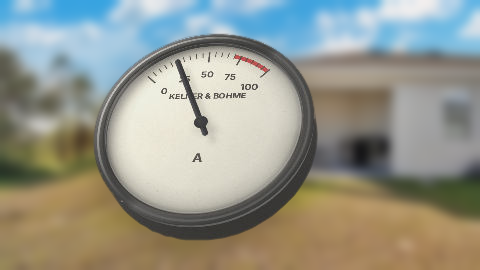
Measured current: 25 A
